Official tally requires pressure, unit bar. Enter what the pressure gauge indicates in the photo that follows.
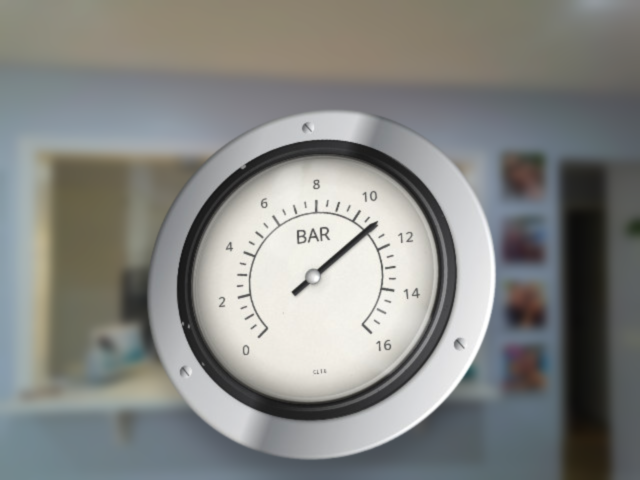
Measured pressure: 11 bar
